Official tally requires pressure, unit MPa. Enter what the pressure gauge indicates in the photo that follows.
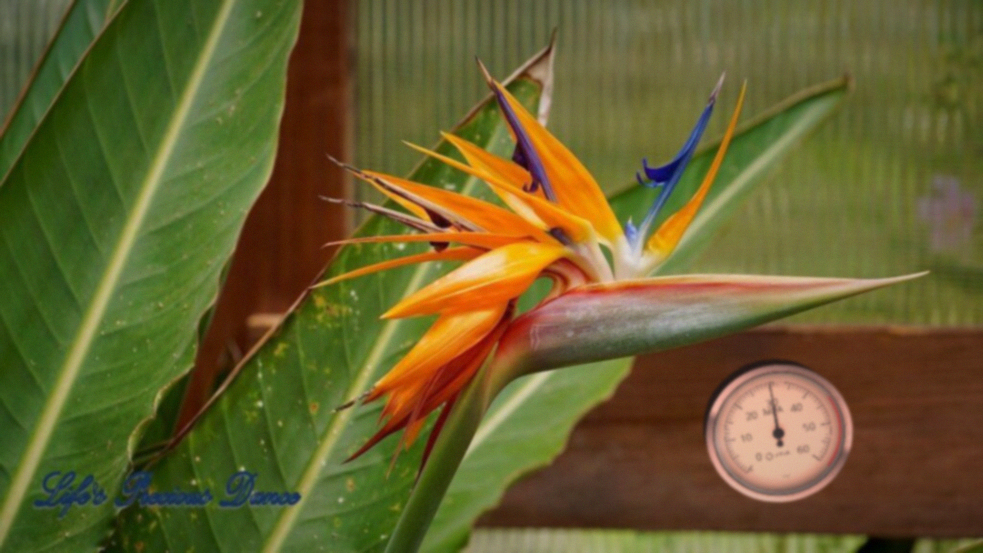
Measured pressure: 30 MPa
